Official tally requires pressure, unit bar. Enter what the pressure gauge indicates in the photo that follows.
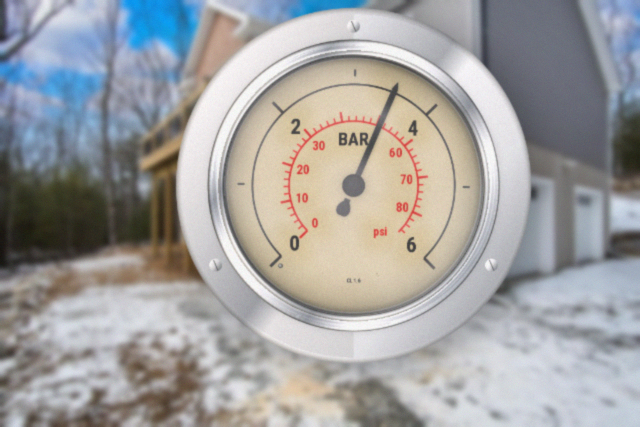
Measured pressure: 3.5 bar
